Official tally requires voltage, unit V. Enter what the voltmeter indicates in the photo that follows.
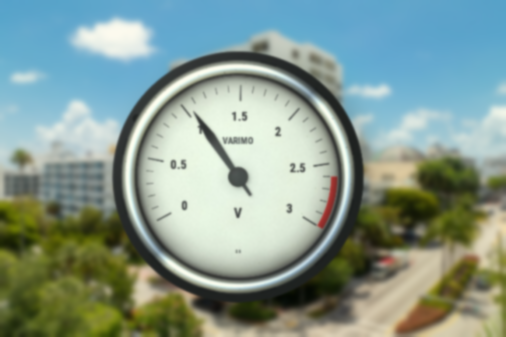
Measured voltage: 1.05 V
